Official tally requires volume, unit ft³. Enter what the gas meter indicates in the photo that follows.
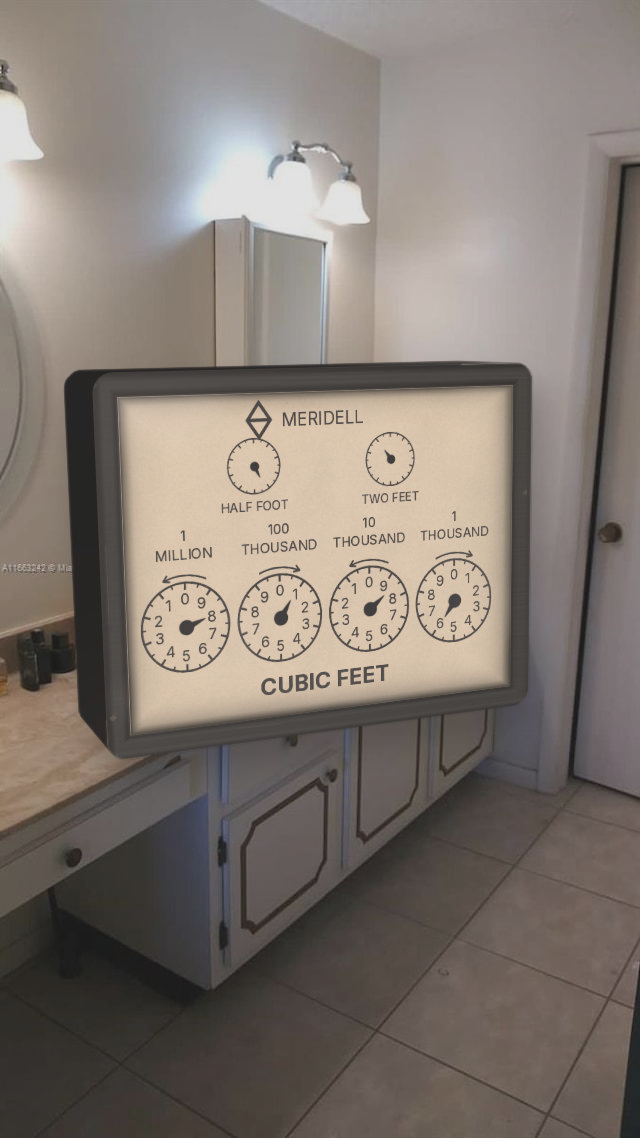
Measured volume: 808600 ft³
